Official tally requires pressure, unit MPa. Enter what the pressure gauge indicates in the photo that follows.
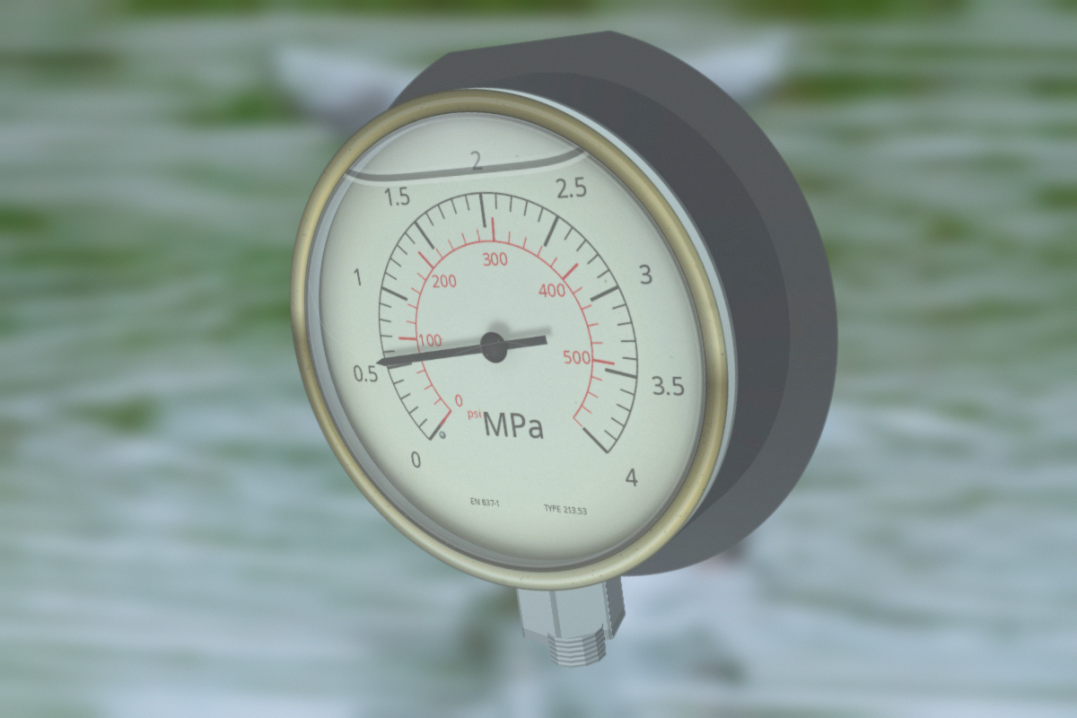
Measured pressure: 0.55 MPa
